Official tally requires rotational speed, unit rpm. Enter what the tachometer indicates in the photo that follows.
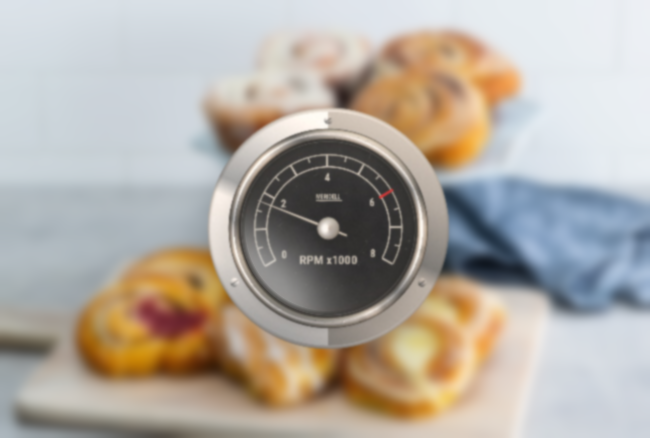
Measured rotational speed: 1750 rpm
